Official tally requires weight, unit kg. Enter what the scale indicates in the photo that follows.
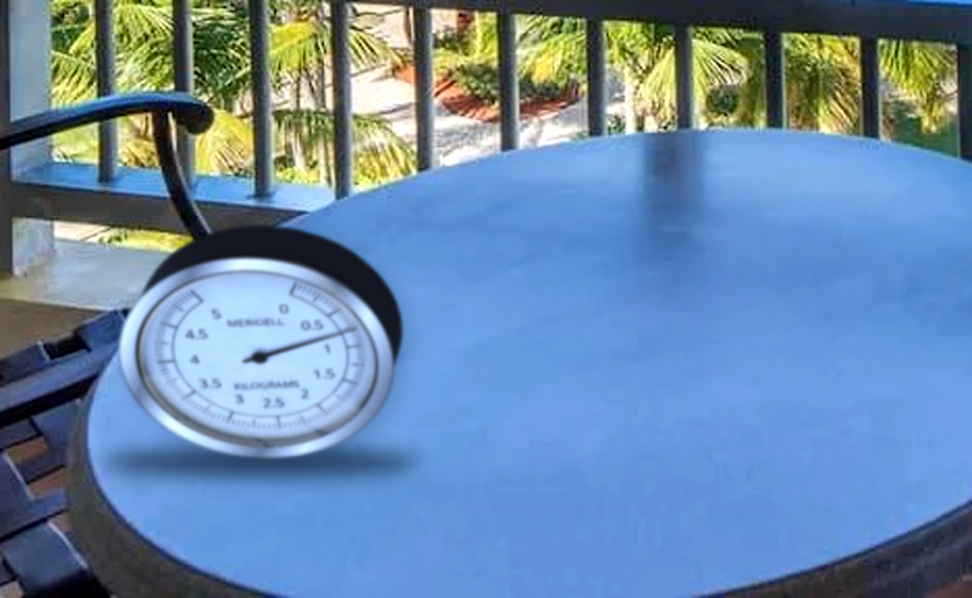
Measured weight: 0.75 kg
